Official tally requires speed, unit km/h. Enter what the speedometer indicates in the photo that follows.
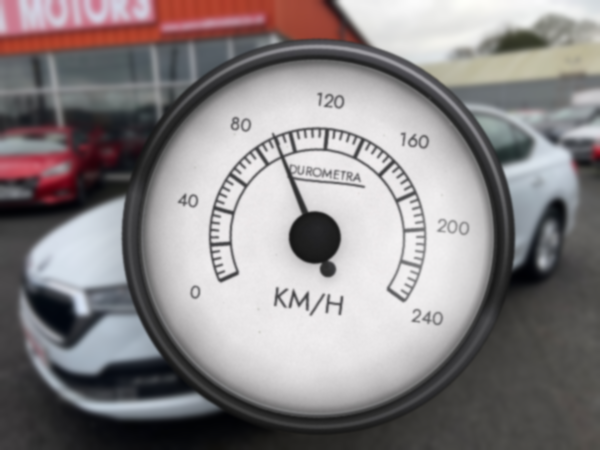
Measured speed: 92 km/h
